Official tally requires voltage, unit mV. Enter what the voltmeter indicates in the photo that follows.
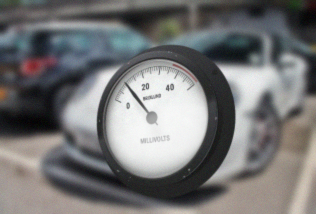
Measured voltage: 10 mV
